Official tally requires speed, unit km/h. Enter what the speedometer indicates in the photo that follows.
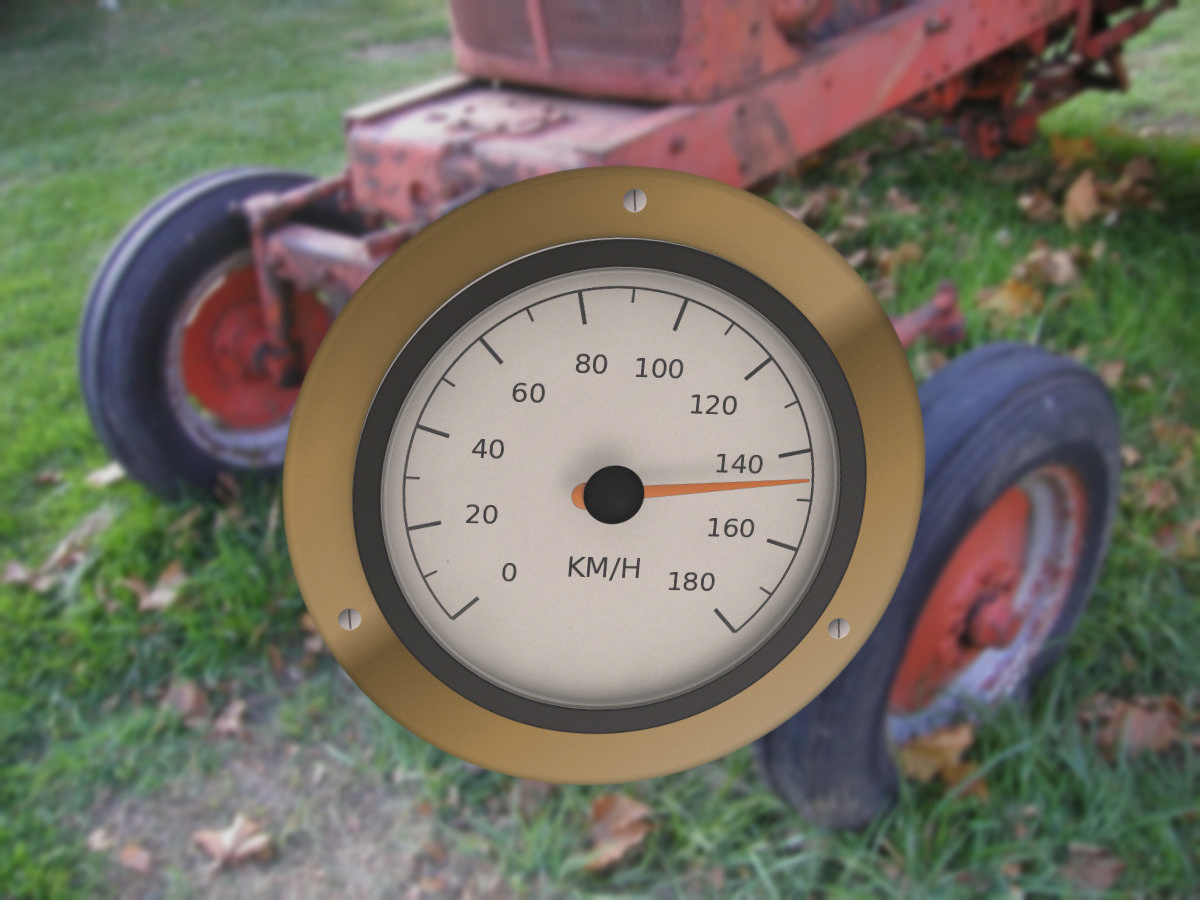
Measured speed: 145 km/h
